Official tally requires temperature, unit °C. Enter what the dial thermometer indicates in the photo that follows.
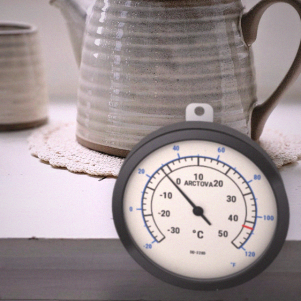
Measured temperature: -2 °C
